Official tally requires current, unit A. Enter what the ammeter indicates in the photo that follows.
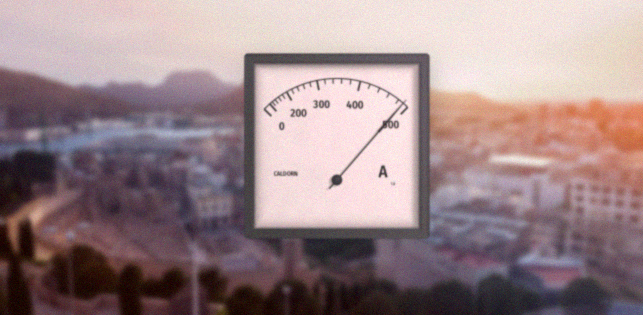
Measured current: 490 A
